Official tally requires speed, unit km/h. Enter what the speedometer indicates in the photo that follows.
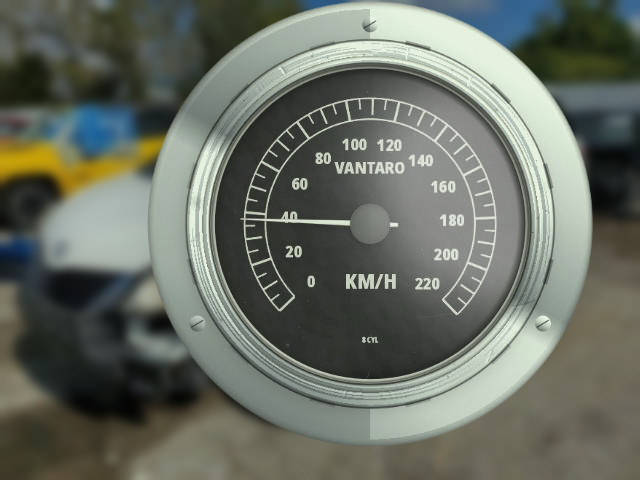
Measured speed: 37.5 km/h
